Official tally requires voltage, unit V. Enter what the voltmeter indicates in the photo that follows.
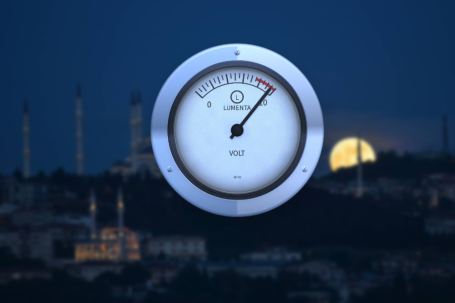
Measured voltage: 9.5 V
